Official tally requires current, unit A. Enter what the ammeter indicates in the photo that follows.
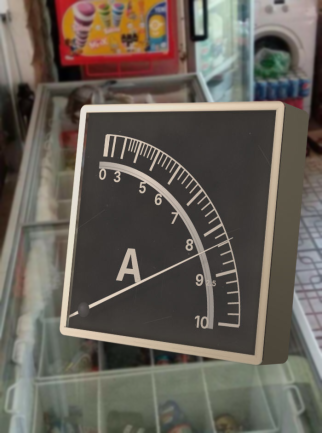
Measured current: 8.4 A
